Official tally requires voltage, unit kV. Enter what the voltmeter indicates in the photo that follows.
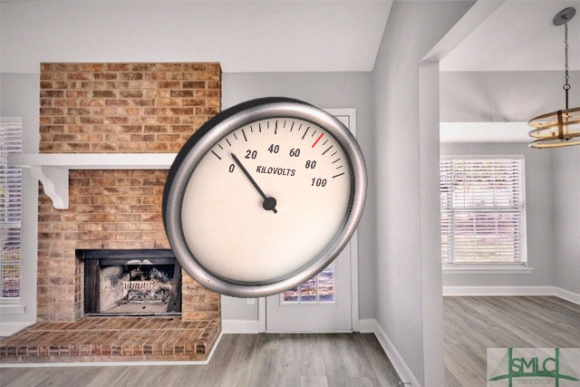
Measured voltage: 7.5 kV
